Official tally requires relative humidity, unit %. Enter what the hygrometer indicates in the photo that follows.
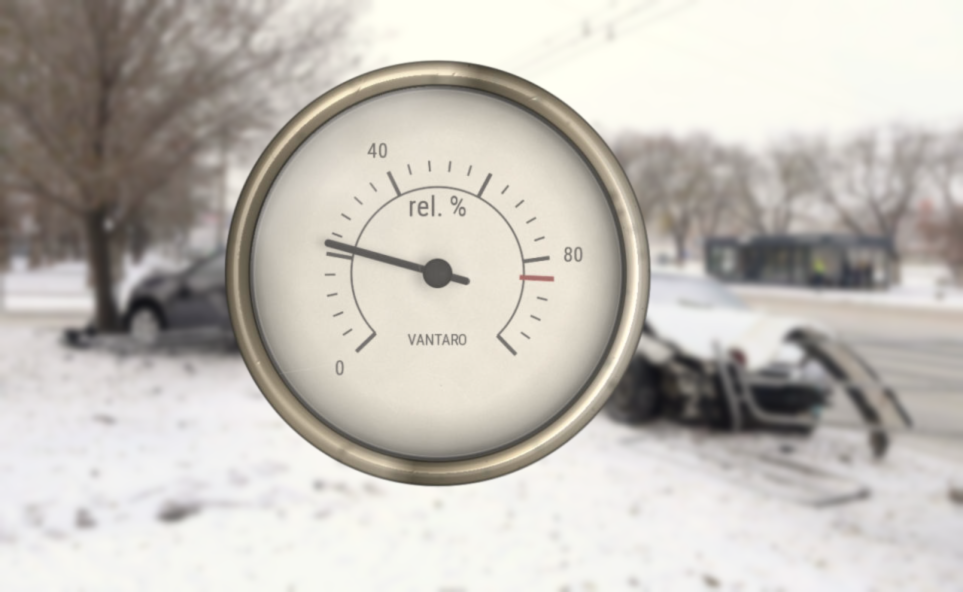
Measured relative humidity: 22 %
